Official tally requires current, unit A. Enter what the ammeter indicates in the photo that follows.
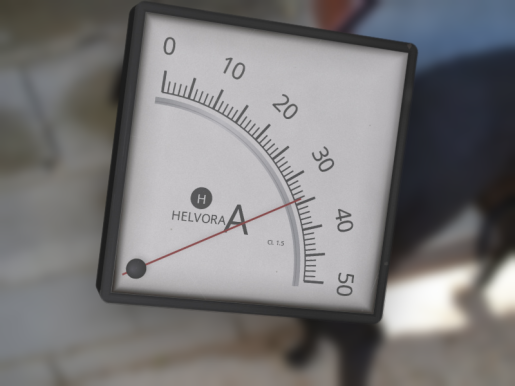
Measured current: 34 A
